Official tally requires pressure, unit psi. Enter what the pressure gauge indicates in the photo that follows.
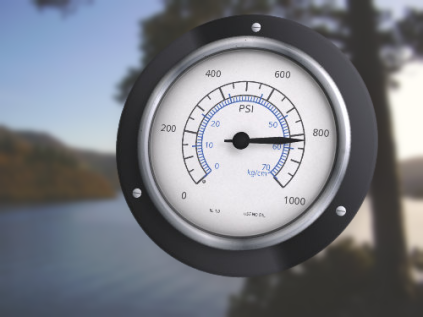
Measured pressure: 825 psi
